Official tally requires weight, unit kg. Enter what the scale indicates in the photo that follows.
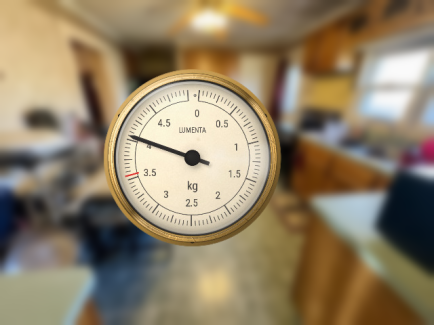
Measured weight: 4.05 kg
